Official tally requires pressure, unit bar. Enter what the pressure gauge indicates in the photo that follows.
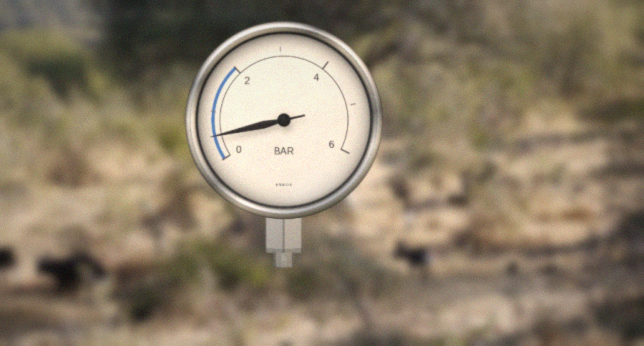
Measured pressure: 0.5 bar
